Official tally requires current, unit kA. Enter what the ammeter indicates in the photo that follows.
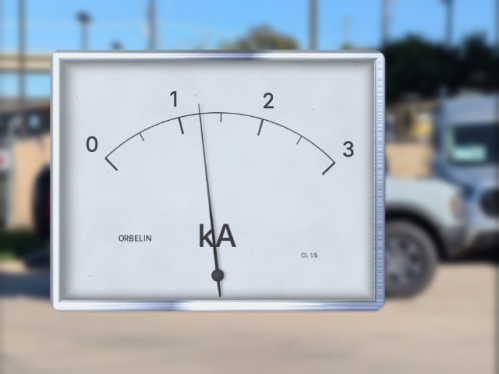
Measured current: 1.25 kA
